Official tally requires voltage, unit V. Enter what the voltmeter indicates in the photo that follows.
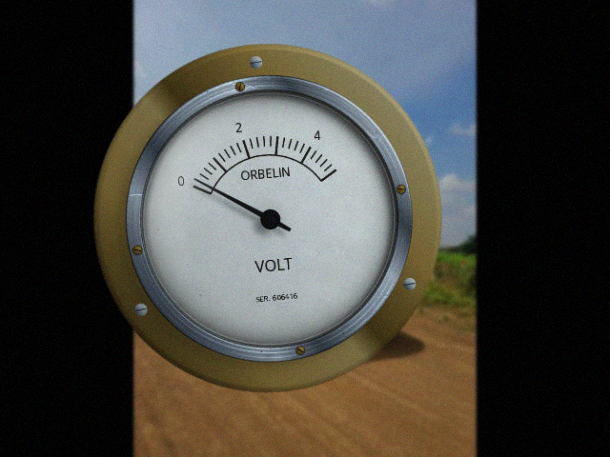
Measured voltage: 0.2 V
